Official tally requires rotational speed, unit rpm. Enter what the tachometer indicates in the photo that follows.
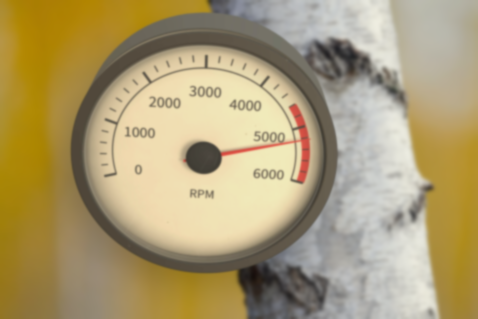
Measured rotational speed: 5200 rpm
